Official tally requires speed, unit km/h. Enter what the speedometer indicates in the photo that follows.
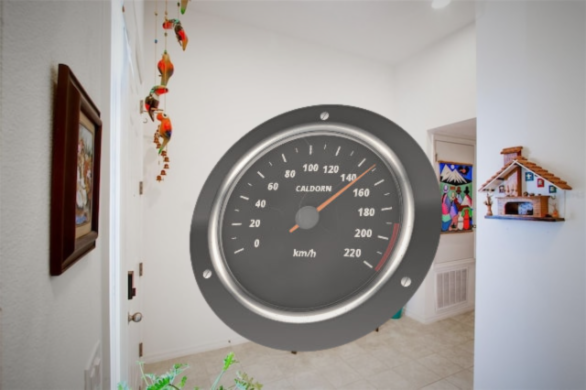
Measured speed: 150 km/h
